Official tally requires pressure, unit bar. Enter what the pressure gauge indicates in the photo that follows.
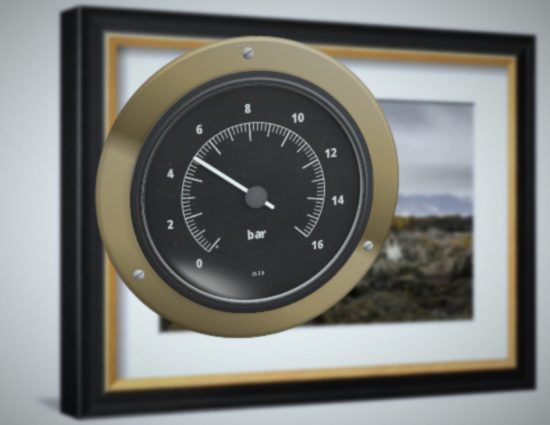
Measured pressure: 5 bar
